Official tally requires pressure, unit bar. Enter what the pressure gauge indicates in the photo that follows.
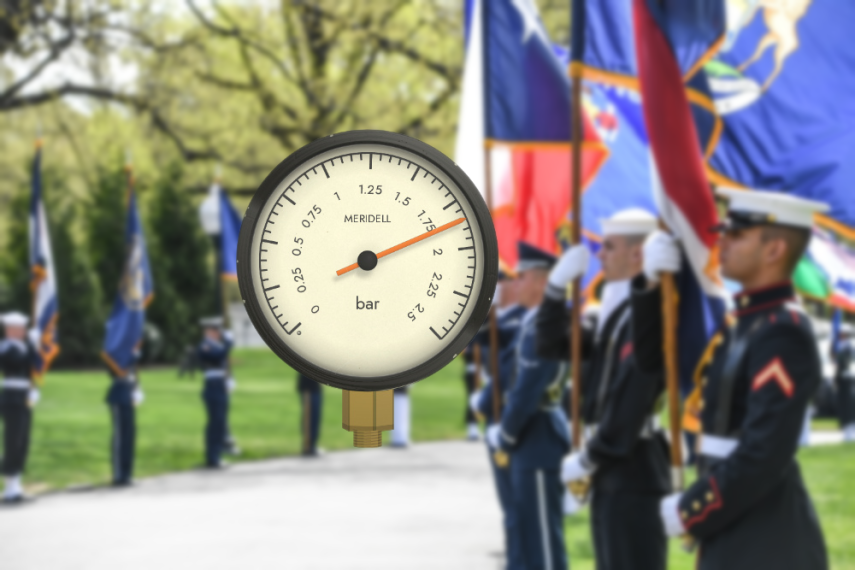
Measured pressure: 1.85 bar
